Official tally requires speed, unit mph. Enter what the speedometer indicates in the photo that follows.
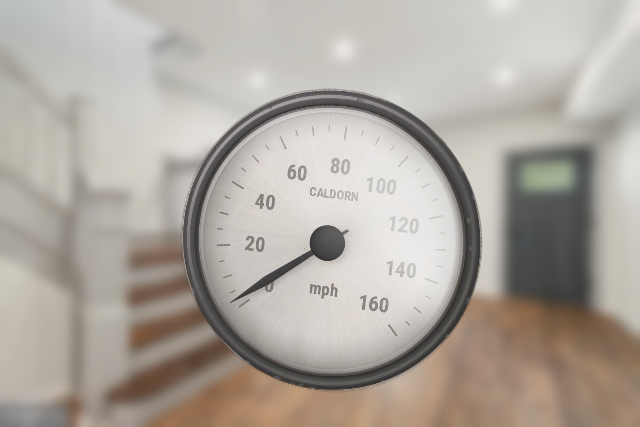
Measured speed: 2.5 mph
